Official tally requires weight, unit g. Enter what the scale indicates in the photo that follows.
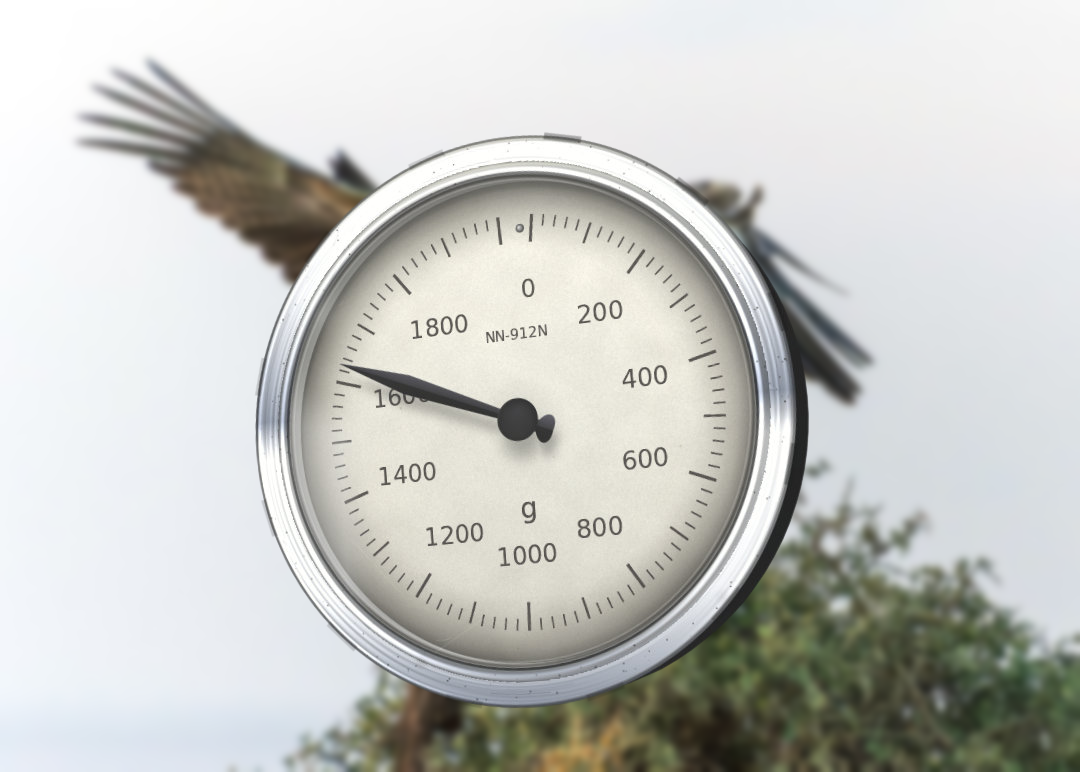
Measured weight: 1630 g
